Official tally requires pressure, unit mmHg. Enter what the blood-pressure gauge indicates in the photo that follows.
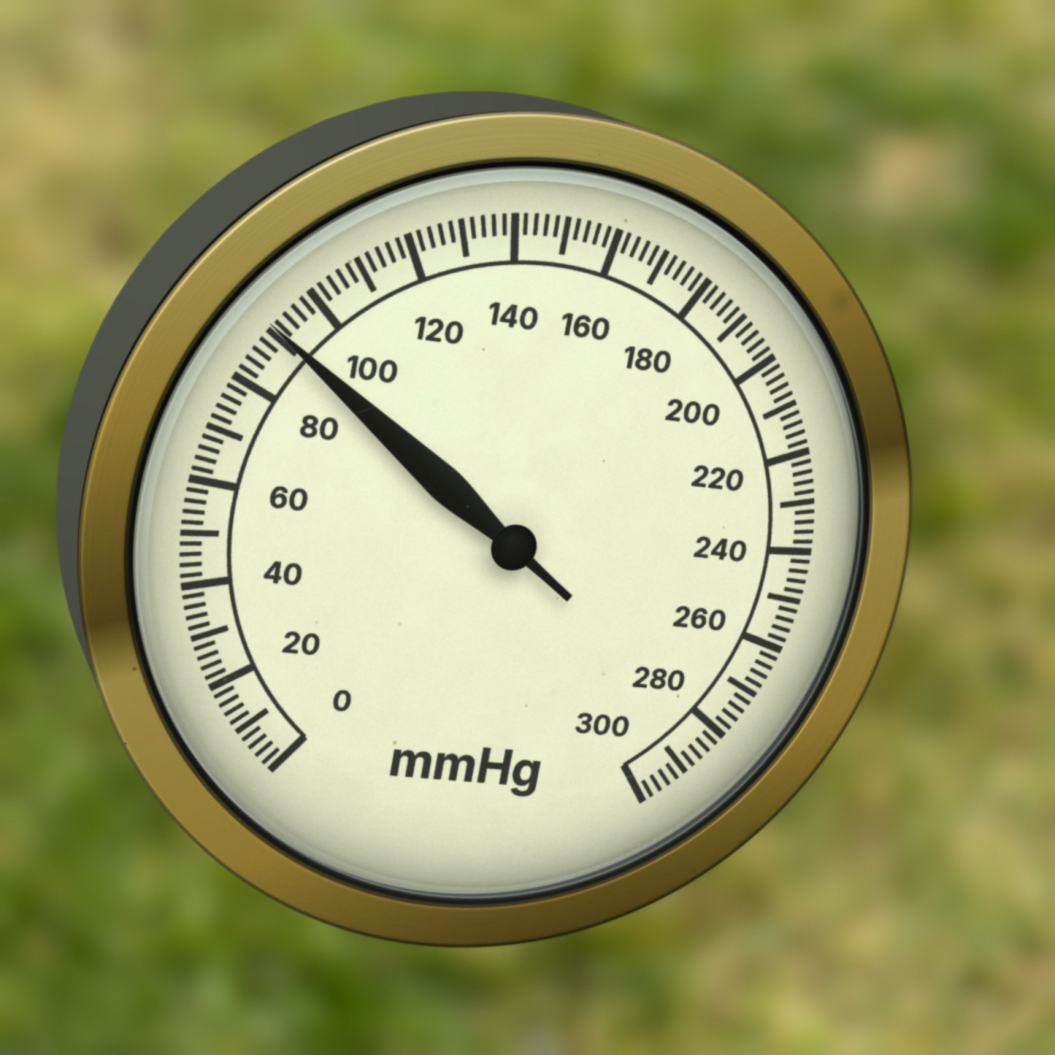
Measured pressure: 91 mmHg
